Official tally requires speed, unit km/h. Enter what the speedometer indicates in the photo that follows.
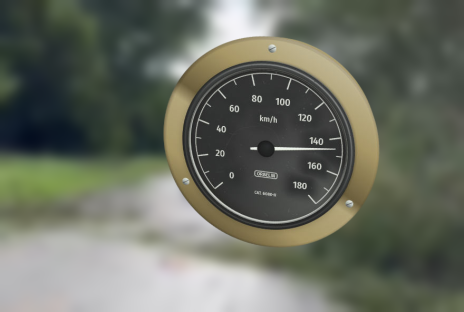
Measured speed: 145 km/h
